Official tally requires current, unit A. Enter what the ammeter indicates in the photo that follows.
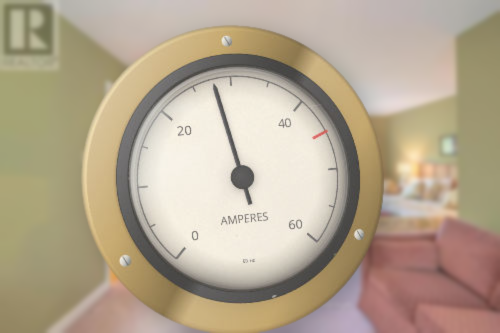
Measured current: 27.5 A
